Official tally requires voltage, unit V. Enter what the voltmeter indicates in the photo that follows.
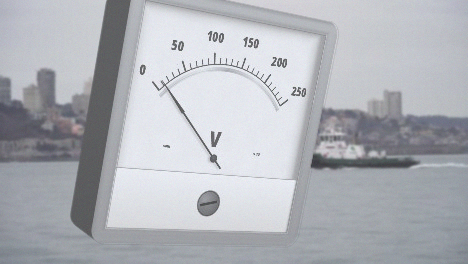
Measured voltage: 10 V
